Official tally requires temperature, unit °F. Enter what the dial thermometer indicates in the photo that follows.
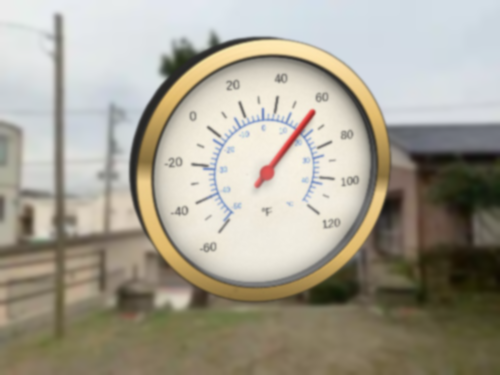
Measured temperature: 60 °F
